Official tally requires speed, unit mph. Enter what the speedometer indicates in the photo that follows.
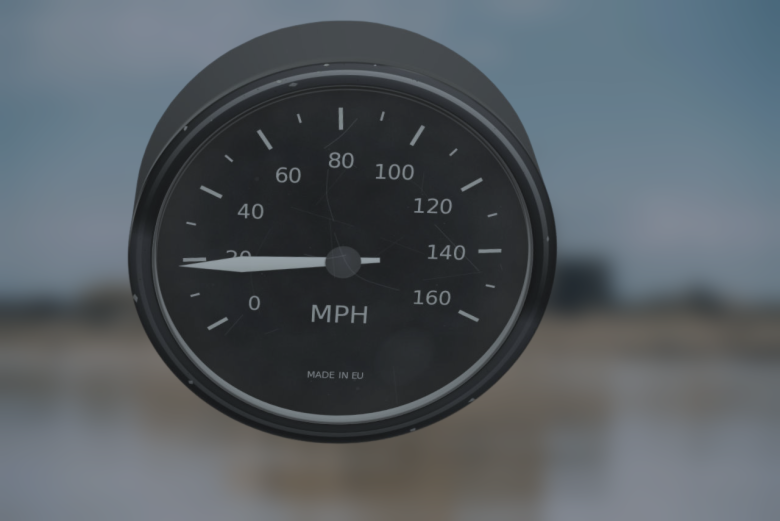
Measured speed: 20 mph
